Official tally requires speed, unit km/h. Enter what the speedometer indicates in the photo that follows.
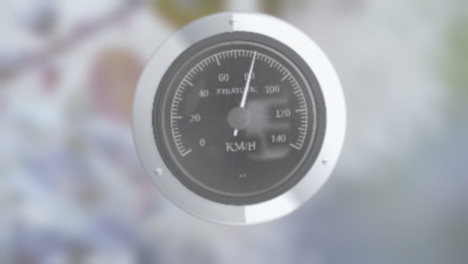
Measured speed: 80 km/h
